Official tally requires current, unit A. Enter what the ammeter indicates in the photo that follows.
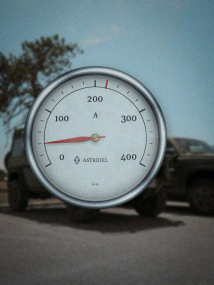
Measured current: 40 A
